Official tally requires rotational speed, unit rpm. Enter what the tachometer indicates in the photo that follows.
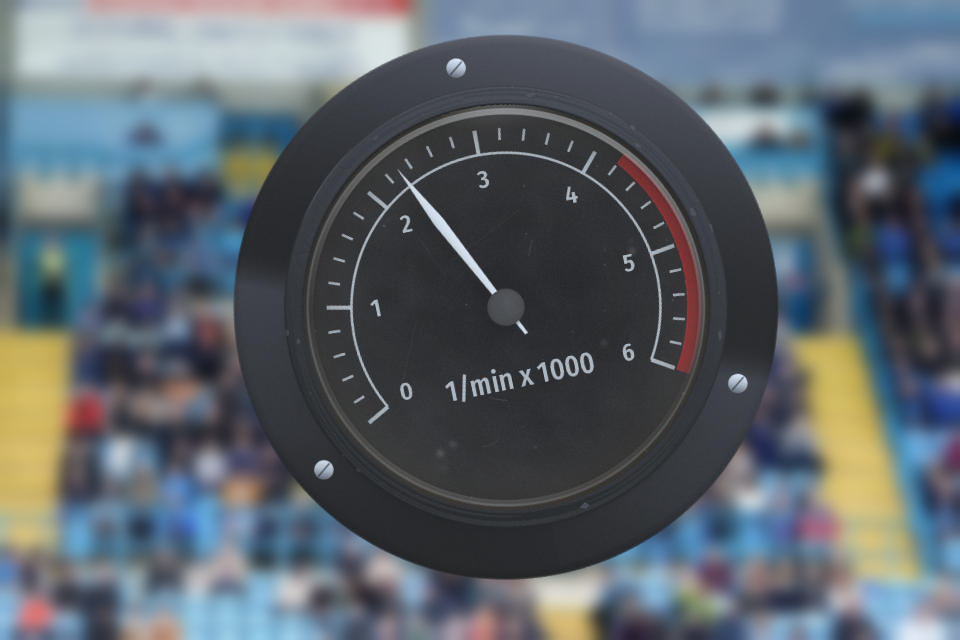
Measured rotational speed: 2300 rpm
